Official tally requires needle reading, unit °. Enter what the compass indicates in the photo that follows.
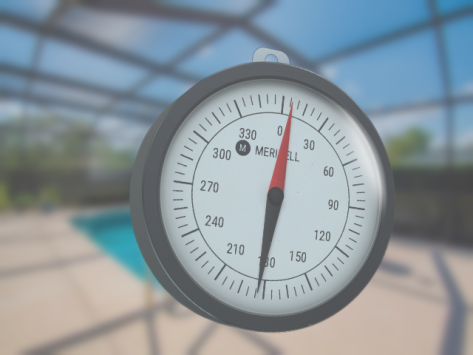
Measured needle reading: 5 °
